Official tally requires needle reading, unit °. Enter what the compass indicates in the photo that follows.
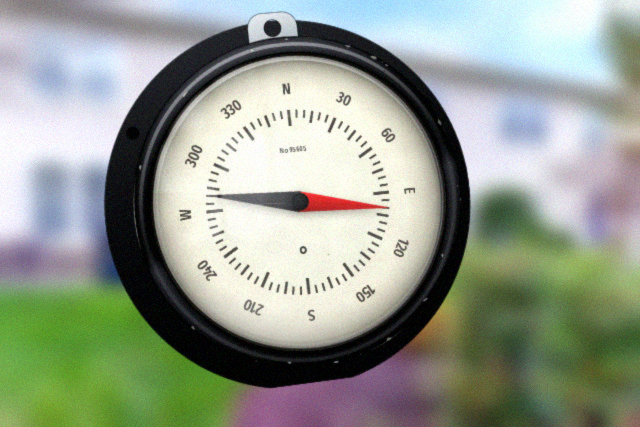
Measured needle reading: 100 °
